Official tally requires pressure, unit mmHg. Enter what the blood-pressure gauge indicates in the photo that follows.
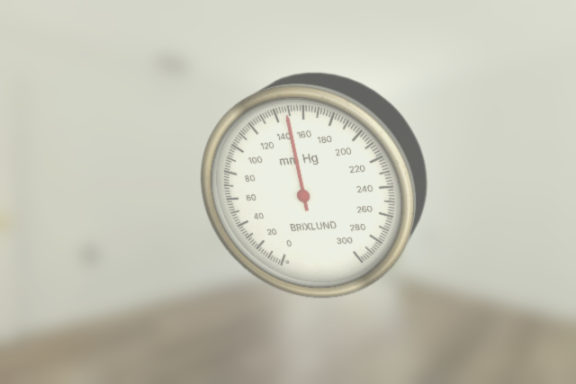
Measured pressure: 150 mmHg
